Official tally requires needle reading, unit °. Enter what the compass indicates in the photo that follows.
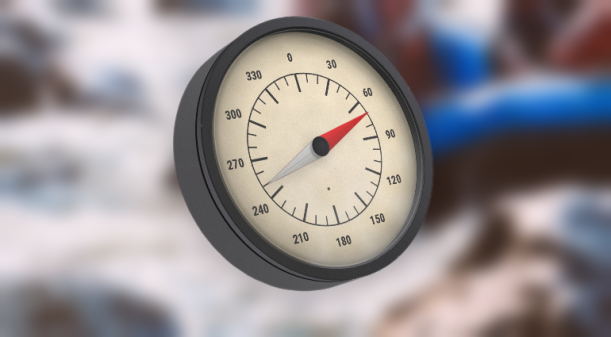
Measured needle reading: 70 °
